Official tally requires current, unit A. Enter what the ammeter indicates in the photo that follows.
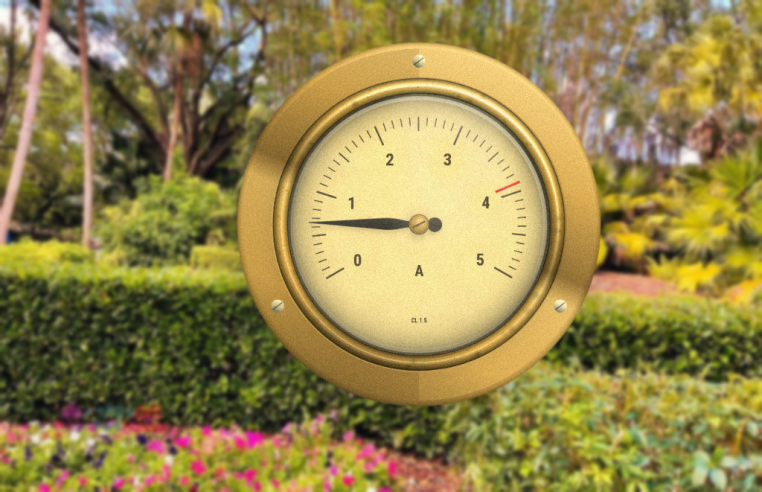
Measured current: 0.65 A
